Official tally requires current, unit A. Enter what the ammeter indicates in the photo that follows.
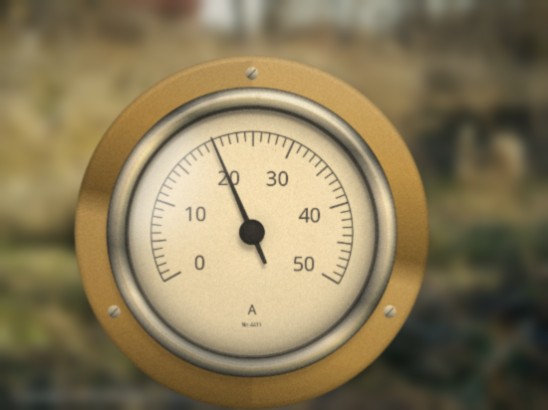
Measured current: 20 A
